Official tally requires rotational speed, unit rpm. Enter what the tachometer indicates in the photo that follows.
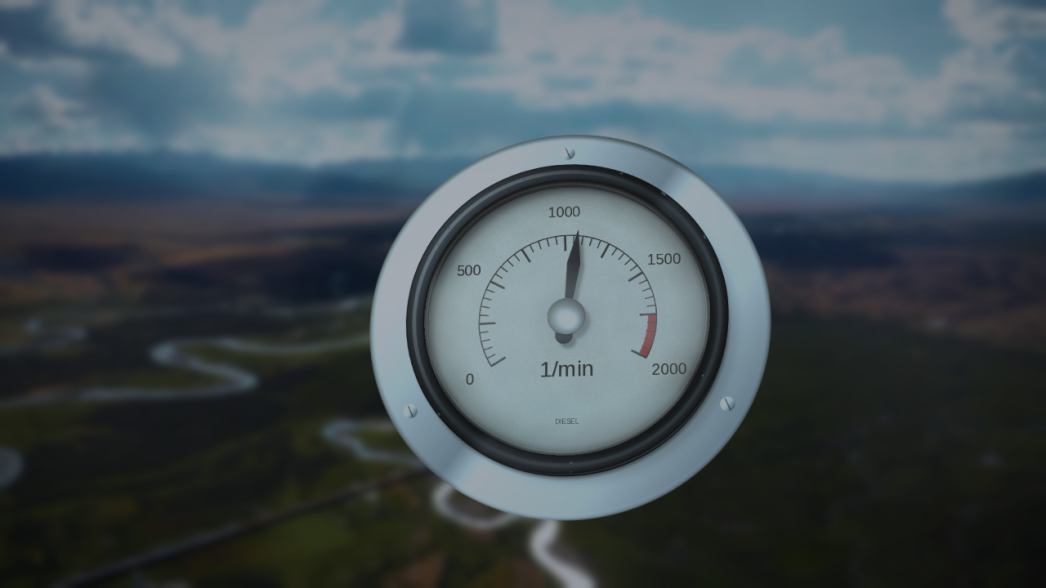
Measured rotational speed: 1075 rpm
